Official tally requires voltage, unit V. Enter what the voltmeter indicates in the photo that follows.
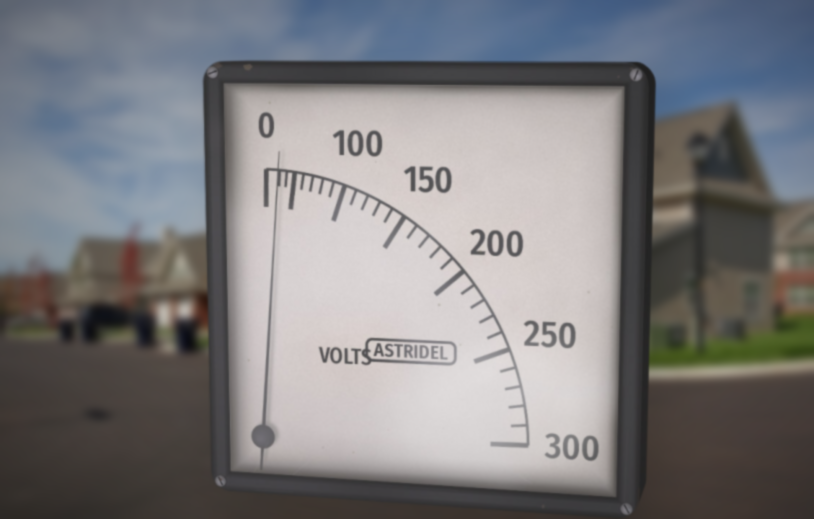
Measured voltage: 30 V
